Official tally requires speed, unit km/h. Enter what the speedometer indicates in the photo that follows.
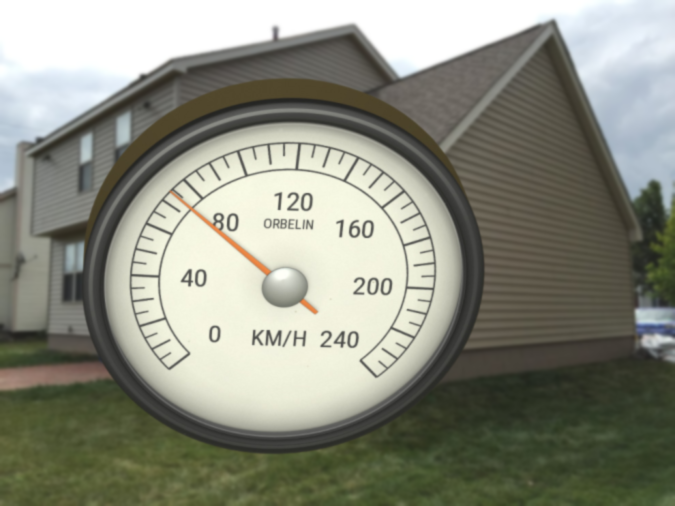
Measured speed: 75 km/h
